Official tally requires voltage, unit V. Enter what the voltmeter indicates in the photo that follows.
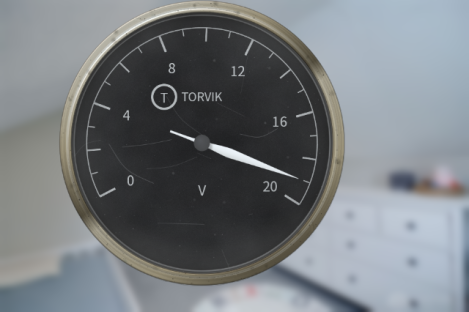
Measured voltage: 19 V
